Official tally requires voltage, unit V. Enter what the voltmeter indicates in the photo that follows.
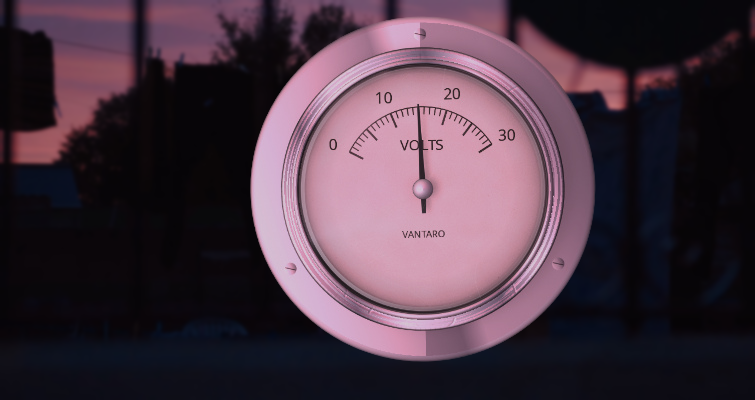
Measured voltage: 15 V
